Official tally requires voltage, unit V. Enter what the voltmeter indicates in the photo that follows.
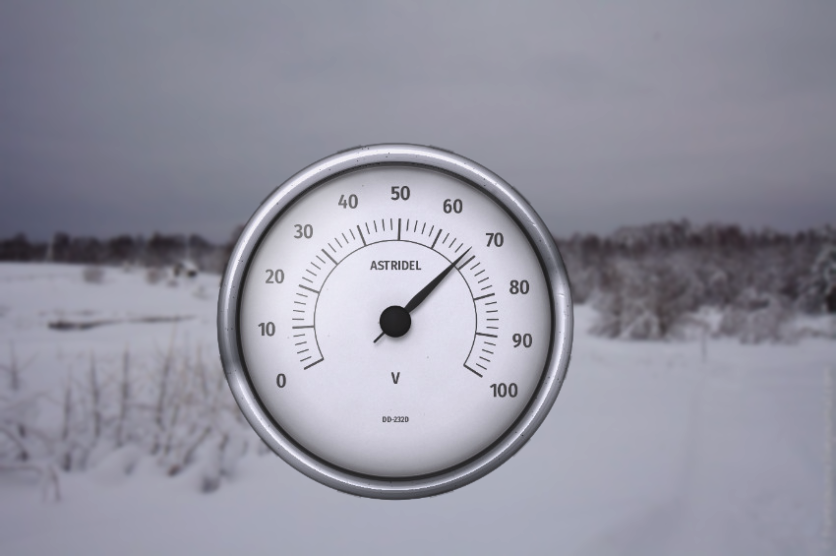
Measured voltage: 68 V
